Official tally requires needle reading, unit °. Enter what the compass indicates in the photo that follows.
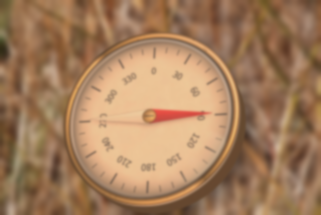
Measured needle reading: 90 °
